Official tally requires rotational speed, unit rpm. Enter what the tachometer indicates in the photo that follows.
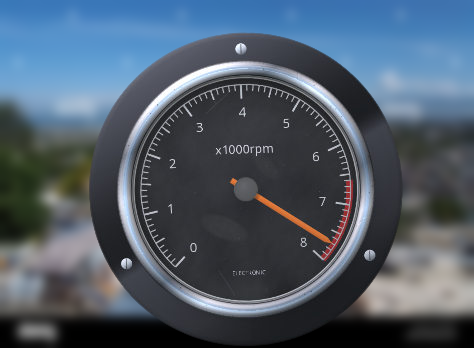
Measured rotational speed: 7700 rpm
